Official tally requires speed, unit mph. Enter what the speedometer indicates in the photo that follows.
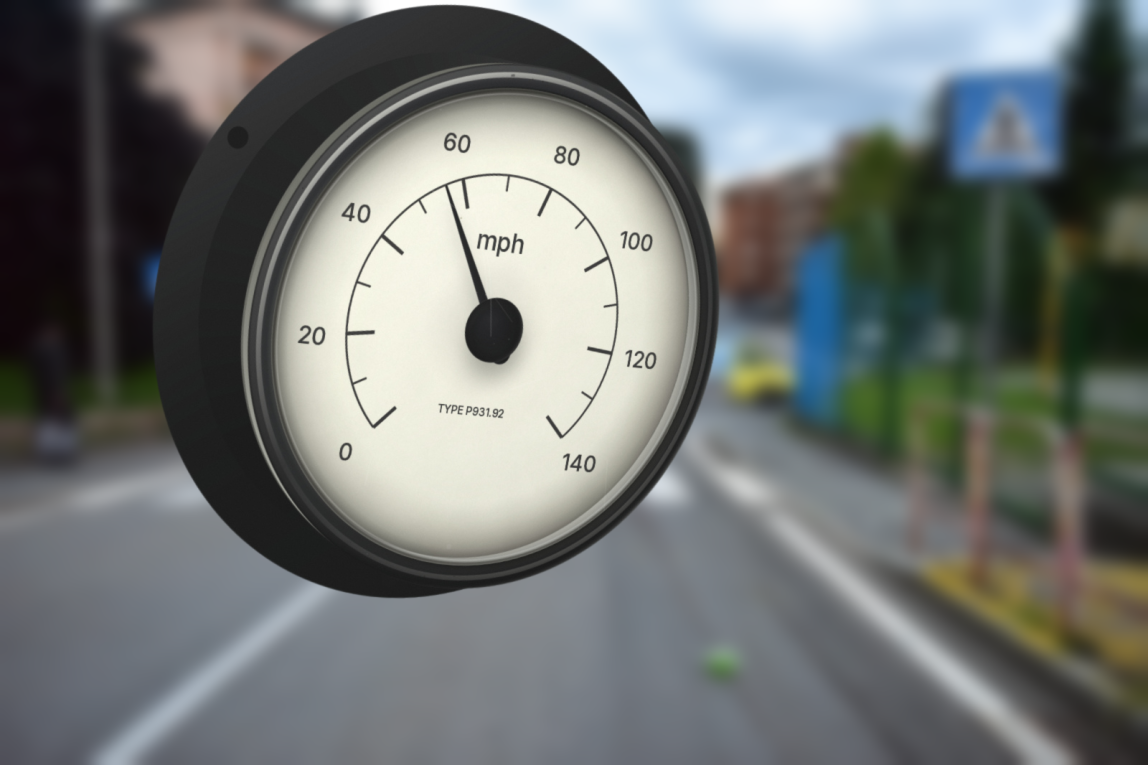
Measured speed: 55 mph
